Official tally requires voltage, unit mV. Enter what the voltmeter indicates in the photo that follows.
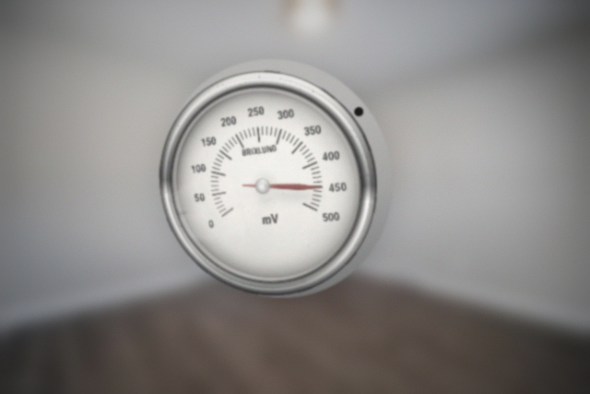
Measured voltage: 450 mV
